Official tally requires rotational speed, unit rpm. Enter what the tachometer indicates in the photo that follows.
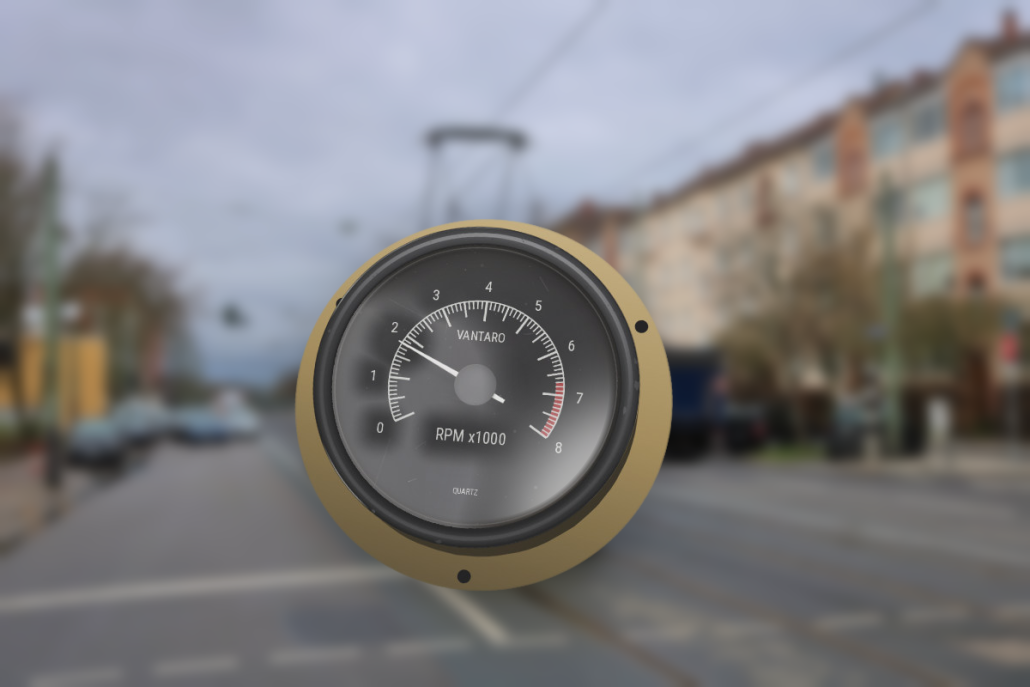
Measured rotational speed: 1800 rpm
